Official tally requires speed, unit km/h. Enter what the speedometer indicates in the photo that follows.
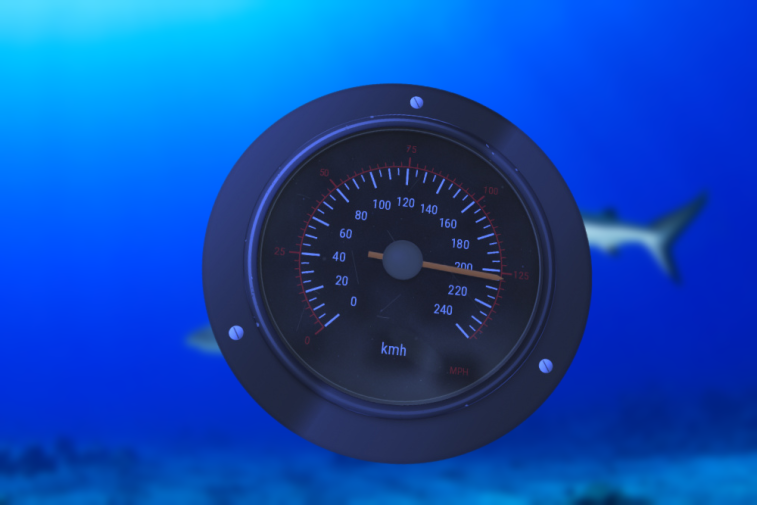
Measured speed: 205 km/h
